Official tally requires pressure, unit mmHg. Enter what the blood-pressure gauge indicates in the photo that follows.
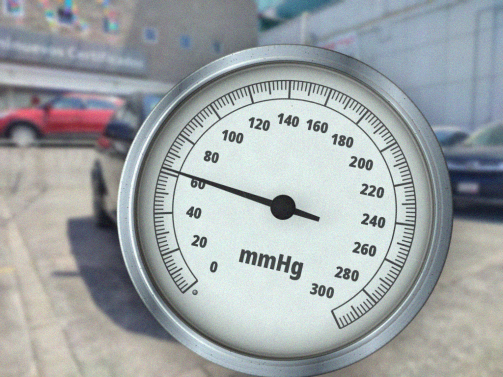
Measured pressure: 62 mmHg
